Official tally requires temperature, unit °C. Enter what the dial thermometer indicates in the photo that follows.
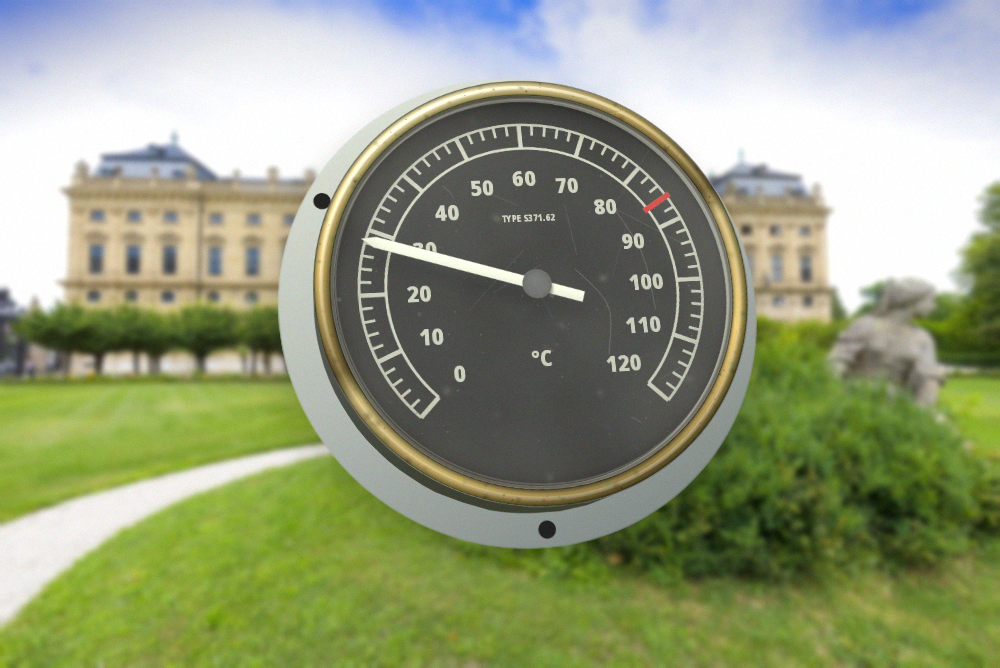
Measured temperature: 28 °C
